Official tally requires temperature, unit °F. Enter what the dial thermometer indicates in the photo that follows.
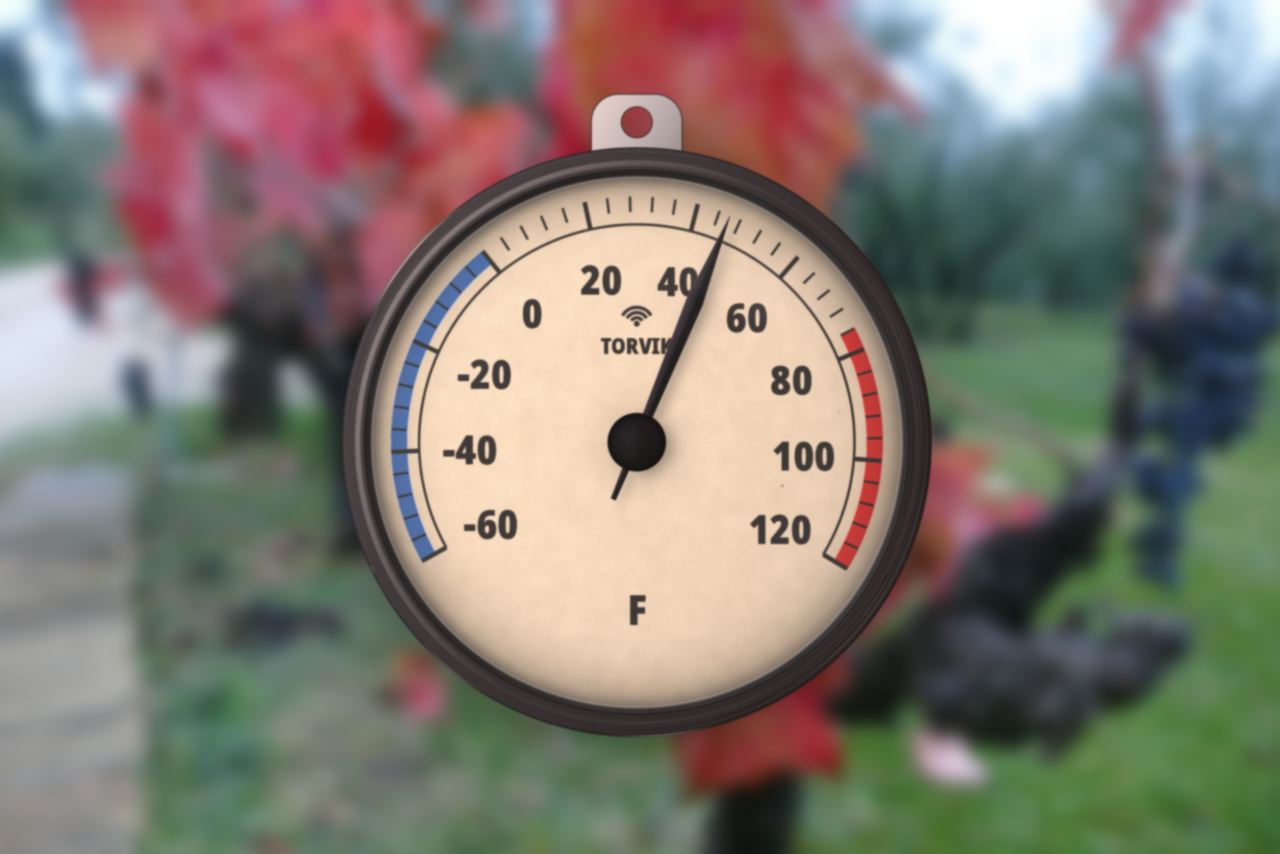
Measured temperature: 46 °F
